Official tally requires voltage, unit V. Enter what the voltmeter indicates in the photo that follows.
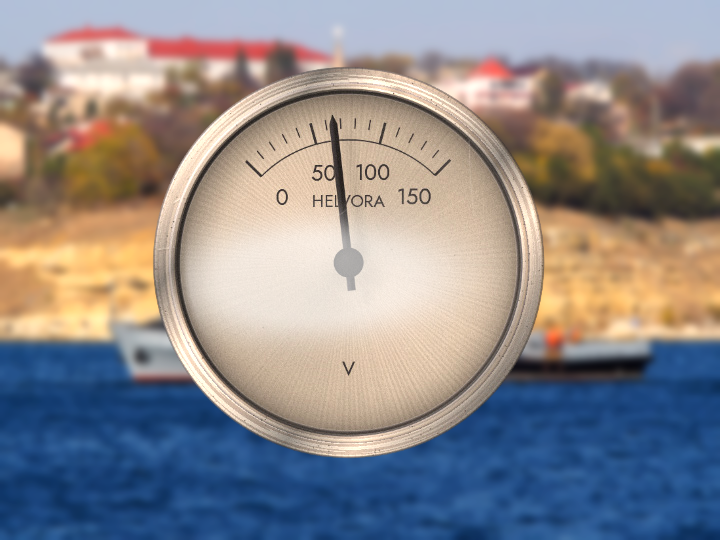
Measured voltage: 65 V
